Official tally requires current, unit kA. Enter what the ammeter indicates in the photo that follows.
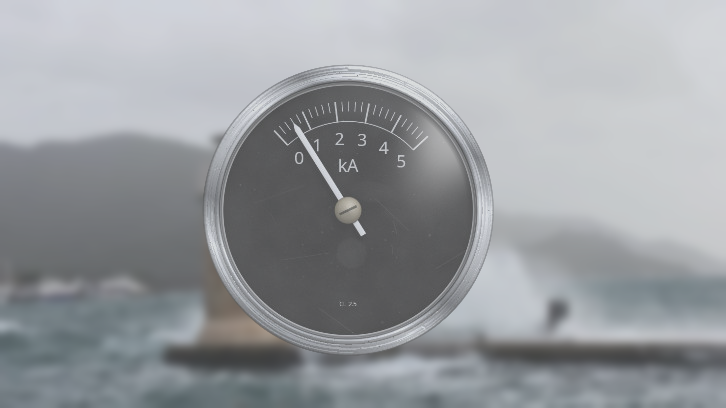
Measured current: 0.6 kA
